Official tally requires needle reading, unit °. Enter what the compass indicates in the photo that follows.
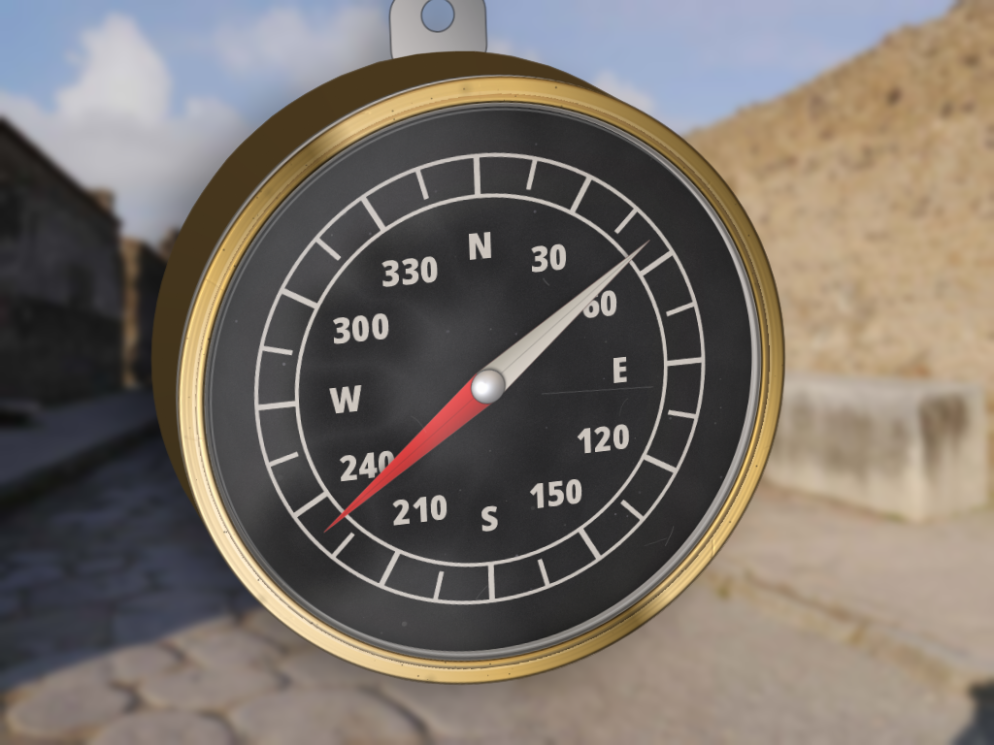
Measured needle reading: 232.5 °
